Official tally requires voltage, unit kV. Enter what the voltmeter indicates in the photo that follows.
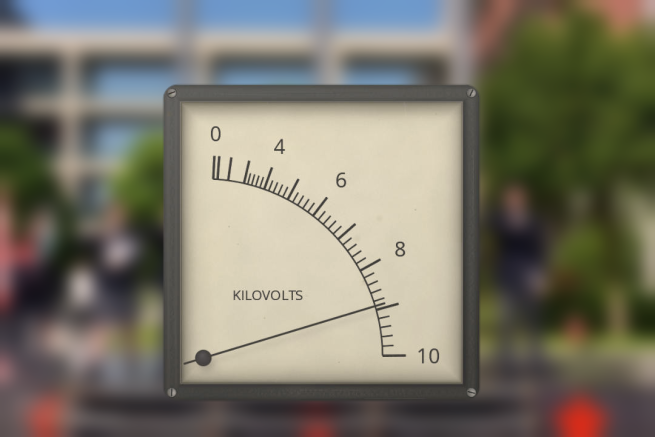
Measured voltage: 8.9 kV
